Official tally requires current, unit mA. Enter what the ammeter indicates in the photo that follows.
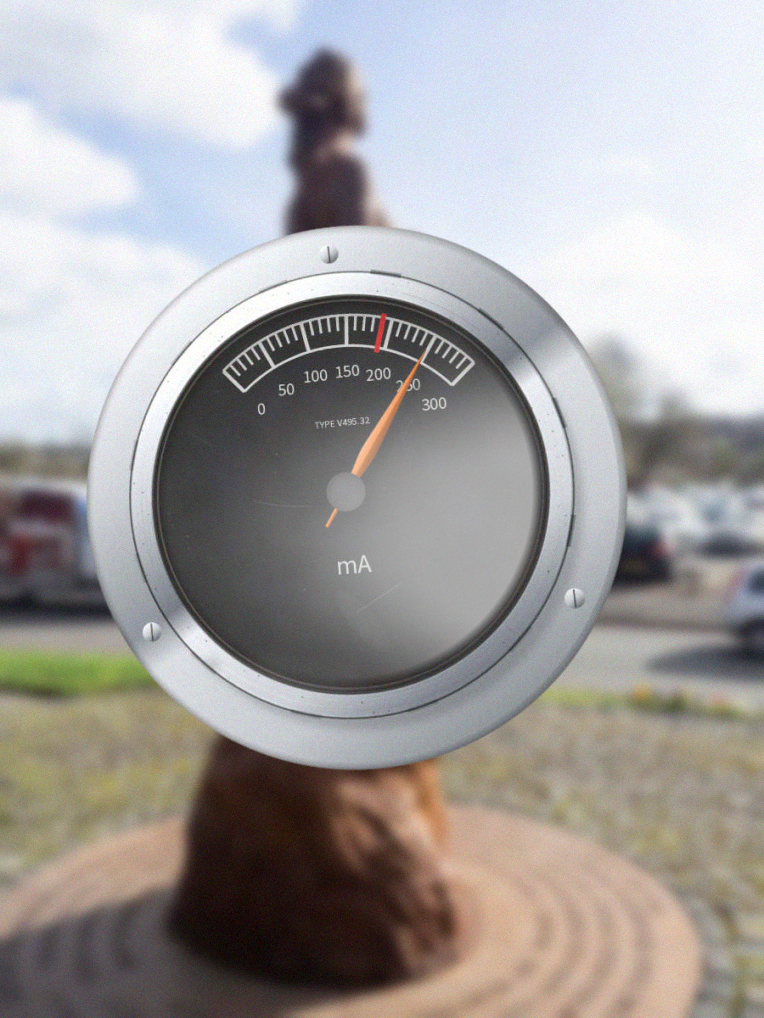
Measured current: 250 mA
